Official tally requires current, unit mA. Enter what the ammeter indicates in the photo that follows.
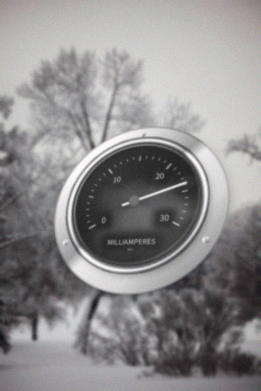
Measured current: 24 mA
